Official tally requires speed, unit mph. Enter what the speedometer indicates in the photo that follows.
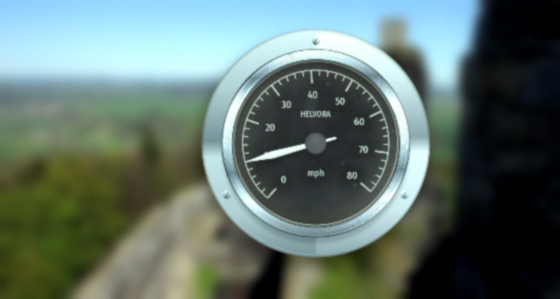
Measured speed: 10 mph
